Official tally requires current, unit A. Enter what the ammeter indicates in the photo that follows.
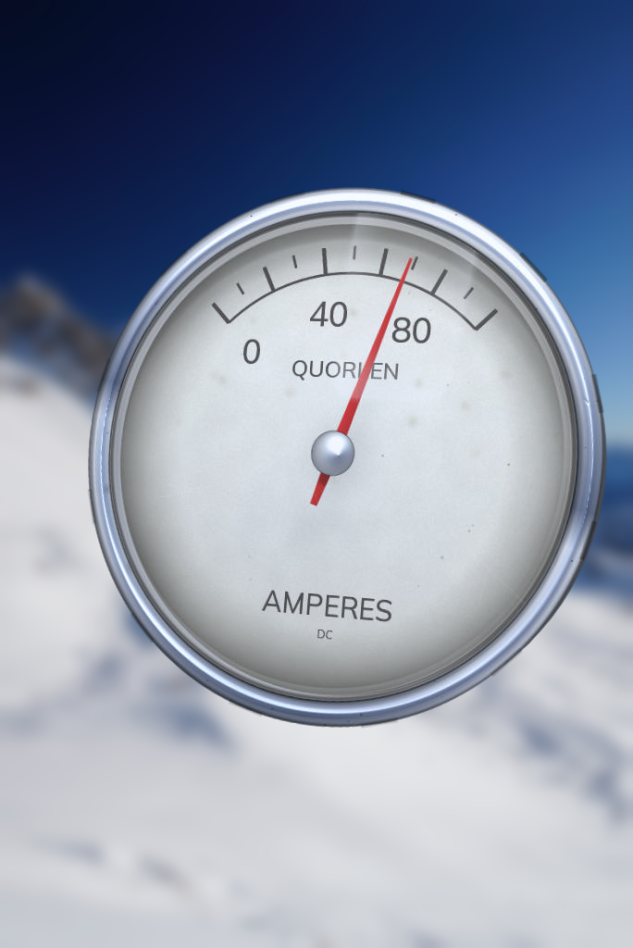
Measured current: 70 A
